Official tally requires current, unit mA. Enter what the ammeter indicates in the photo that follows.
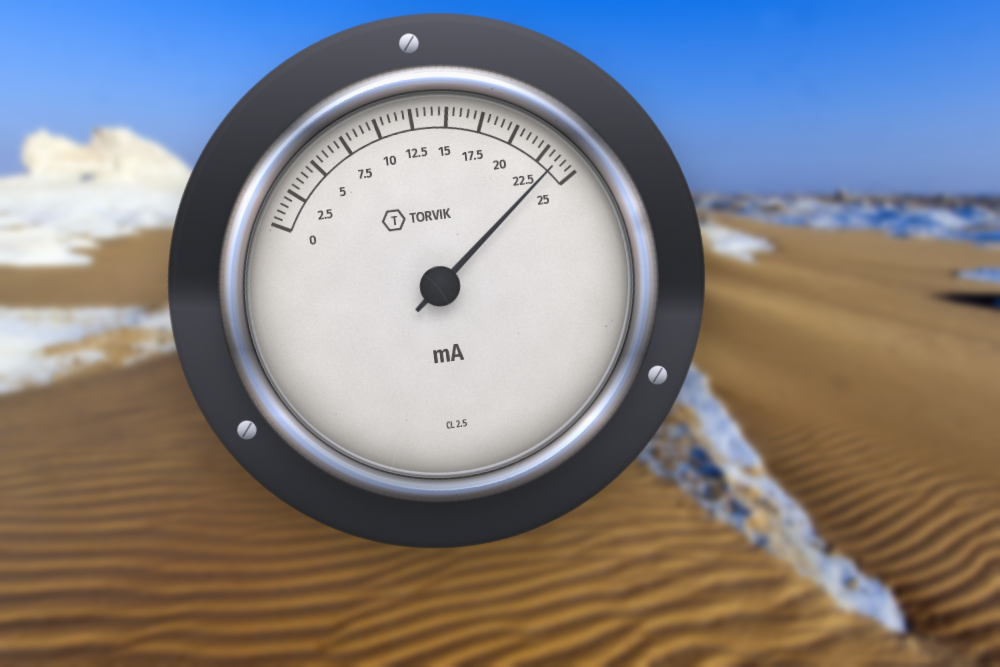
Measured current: 23.5 mA
